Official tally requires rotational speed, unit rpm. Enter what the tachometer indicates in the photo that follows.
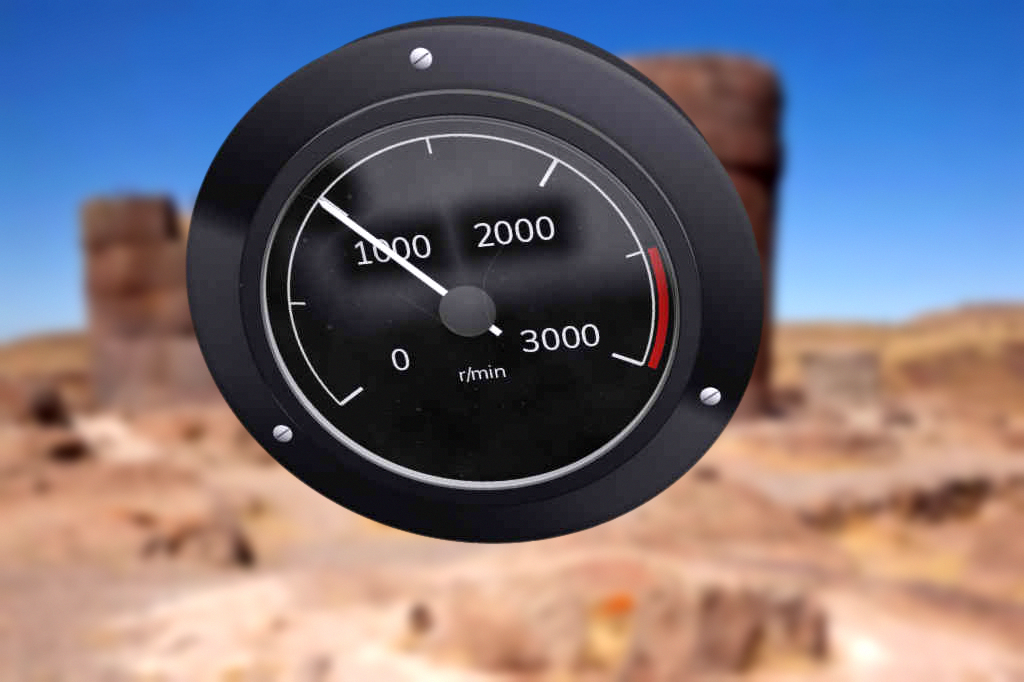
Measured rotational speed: 1000 rpm
